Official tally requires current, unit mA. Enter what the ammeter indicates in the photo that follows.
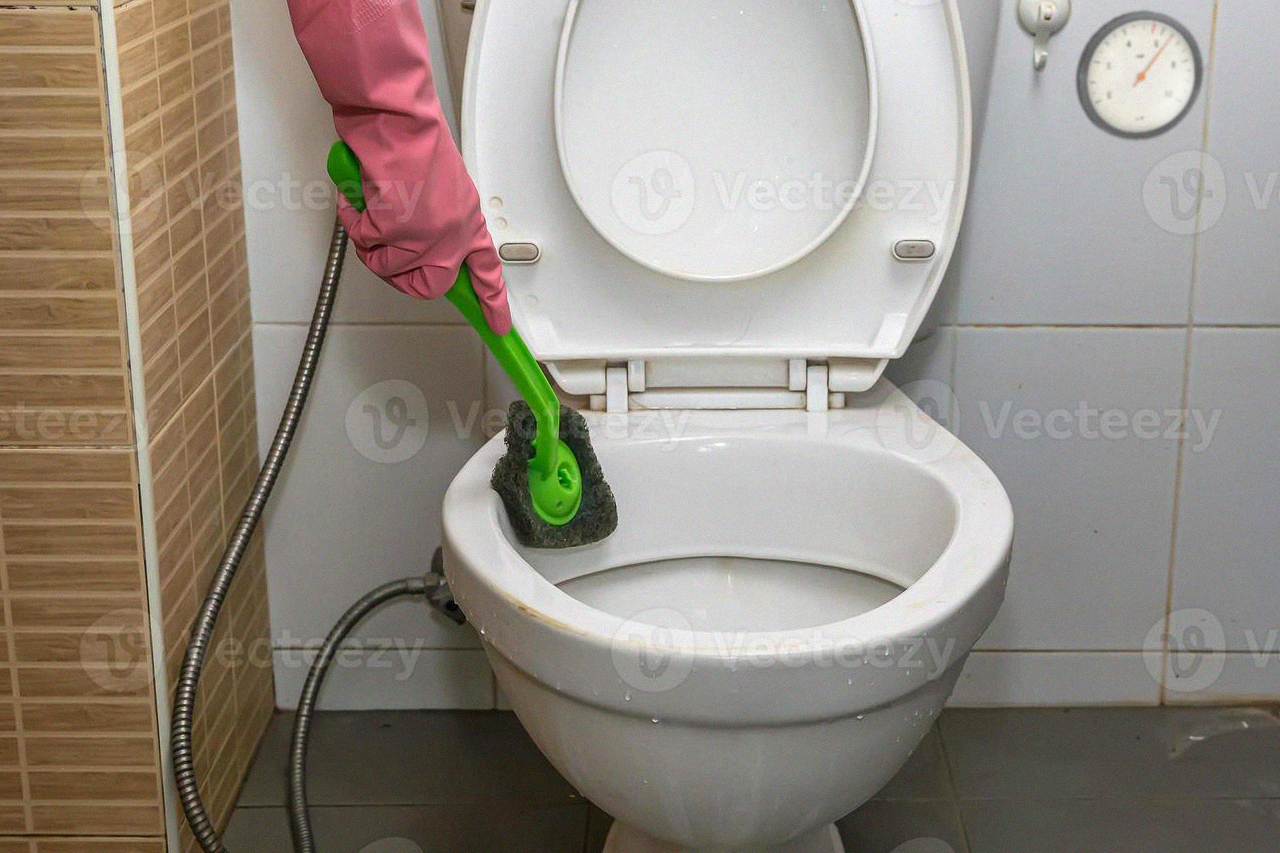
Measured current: 6.5 mA
